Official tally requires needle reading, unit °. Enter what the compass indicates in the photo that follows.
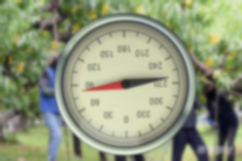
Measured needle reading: 82.5 °
